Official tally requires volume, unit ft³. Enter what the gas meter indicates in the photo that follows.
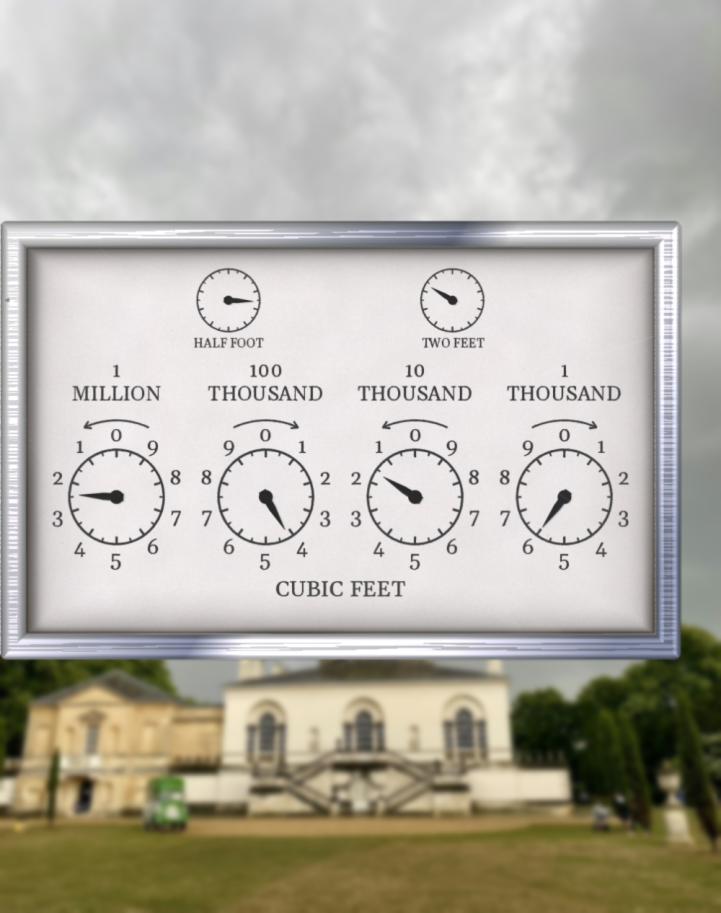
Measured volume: 241600 ft³
